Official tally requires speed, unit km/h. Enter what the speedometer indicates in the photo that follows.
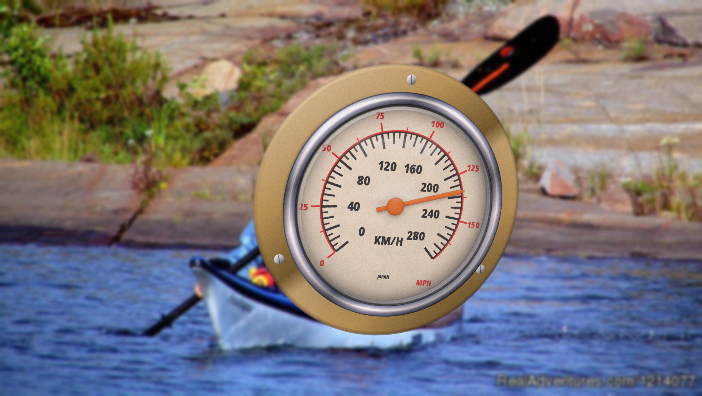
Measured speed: 215 km/h
